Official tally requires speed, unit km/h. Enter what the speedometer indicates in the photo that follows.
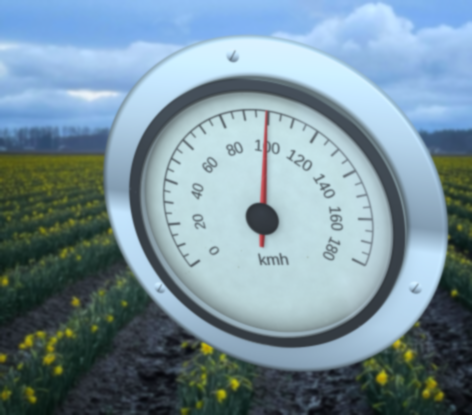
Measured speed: 100 km/h
